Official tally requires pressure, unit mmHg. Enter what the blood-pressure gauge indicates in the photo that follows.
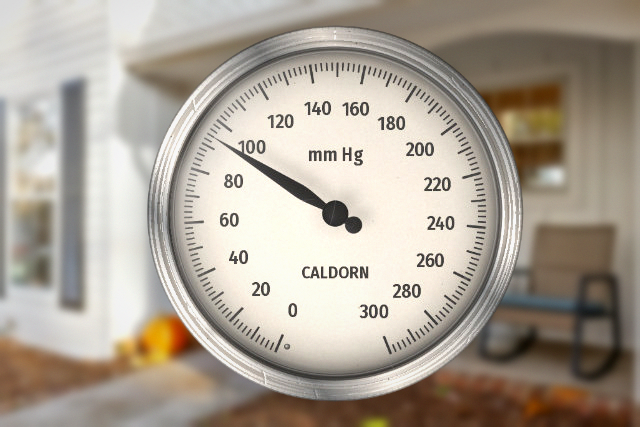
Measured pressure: 94 mmHg
